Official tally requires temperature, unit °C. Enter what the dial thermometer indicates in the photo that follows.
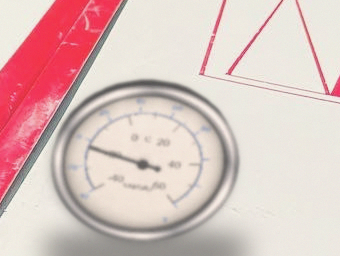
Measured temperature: -20 °C
